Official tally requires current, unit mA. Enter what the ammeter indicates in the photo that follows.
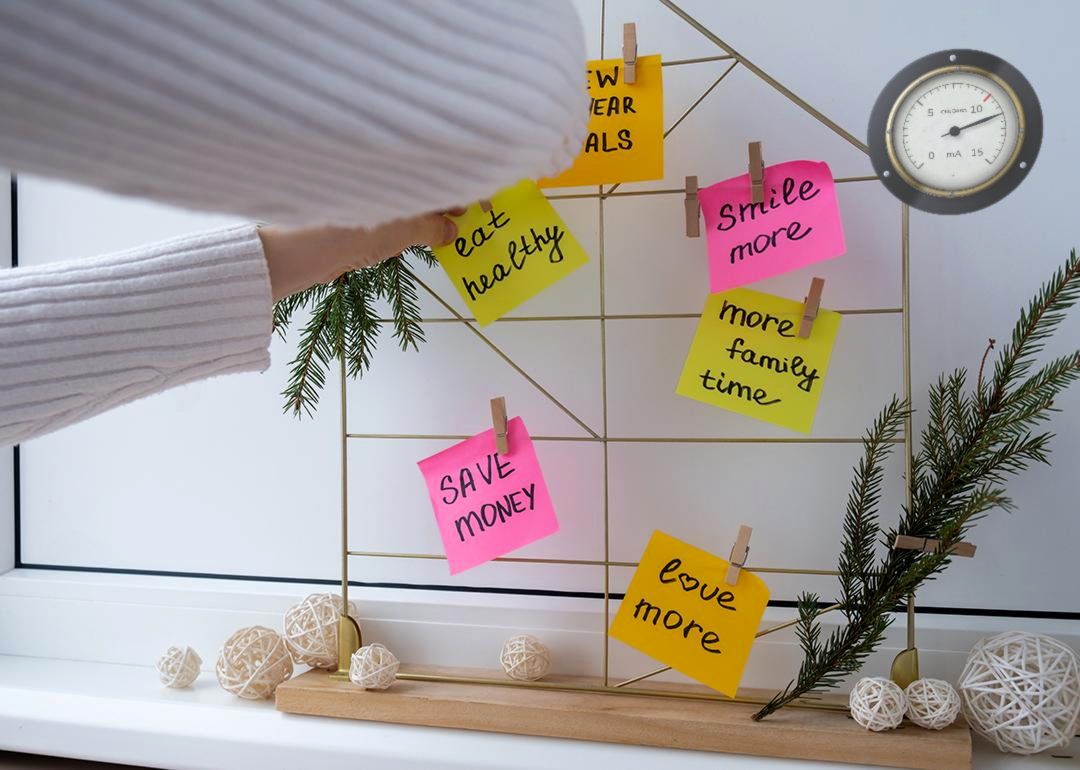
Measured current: 11.5 mA
